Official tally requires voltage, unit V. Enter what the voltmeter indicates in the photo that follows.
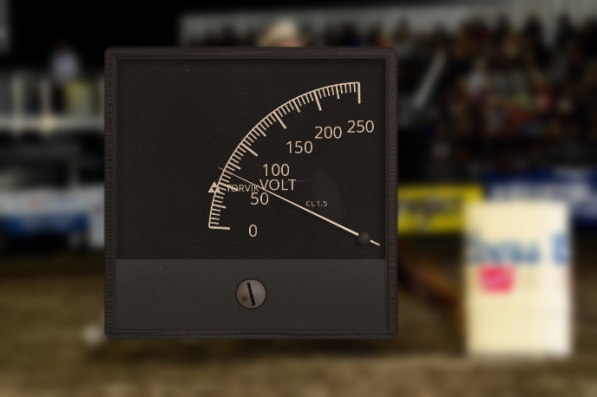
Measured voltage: 65 V
